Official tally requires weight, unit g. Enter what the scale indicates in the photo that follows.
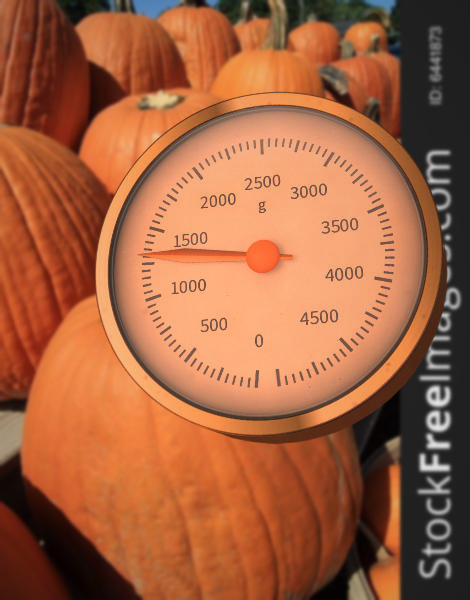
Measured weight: 1300 g
